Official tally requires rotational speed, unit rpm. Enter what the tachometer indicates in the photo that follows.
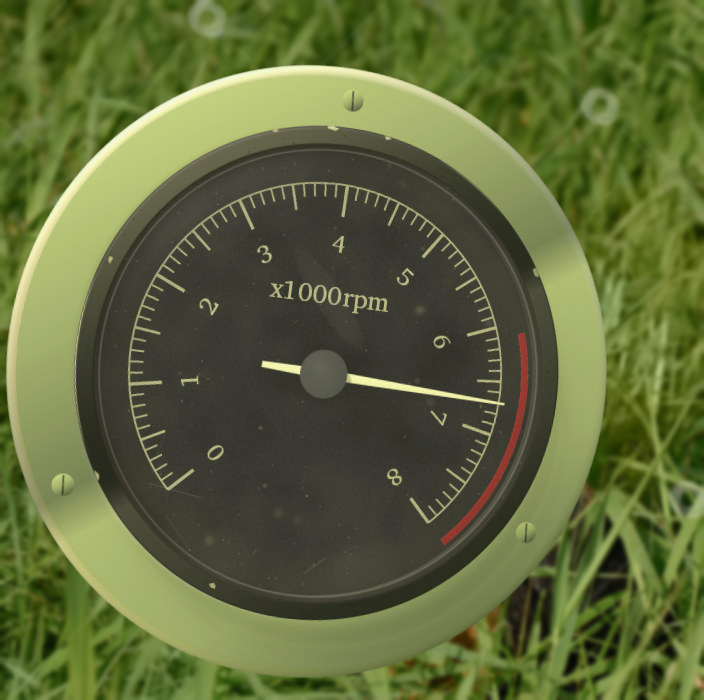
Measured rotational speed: 6700 rpm
